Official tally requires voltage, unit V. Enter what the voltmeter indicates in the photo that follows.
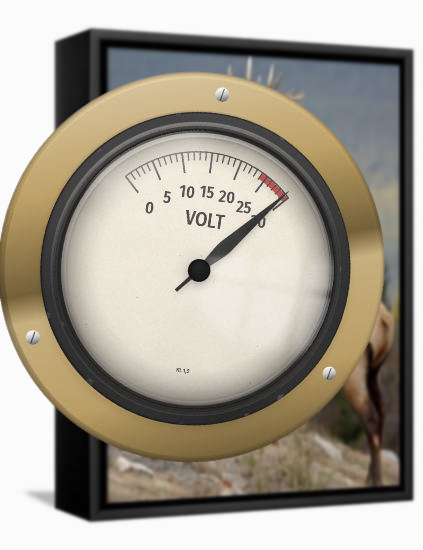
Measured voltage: 29 V
